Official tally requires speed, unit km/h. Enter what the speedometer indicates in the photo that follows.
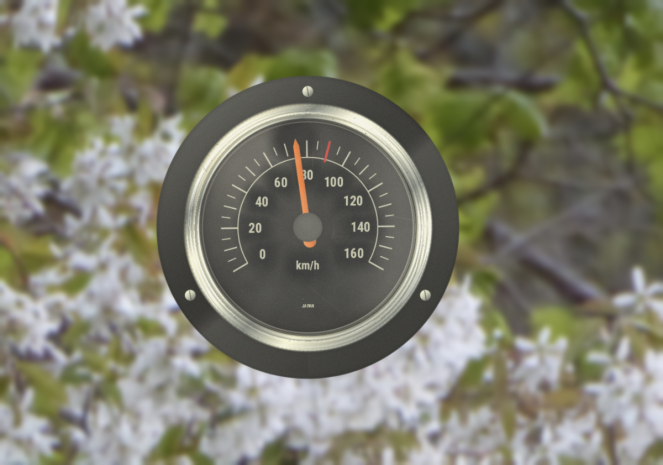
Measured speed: 75 km/h
